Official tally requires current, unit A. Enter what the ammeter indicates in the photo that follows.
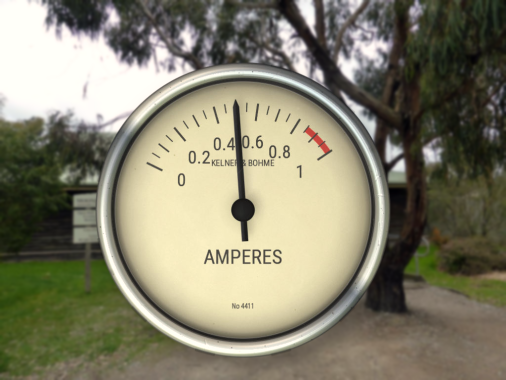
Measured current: 0.5 A
